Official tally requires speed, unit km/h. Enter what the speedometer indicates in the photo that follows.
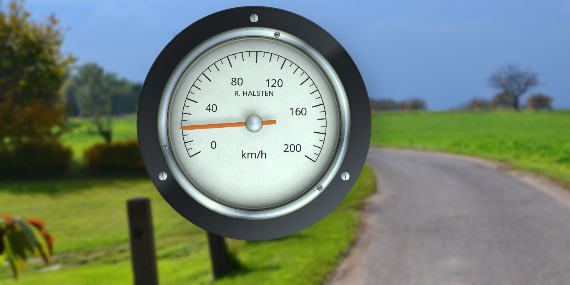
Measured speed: 20 km/h
